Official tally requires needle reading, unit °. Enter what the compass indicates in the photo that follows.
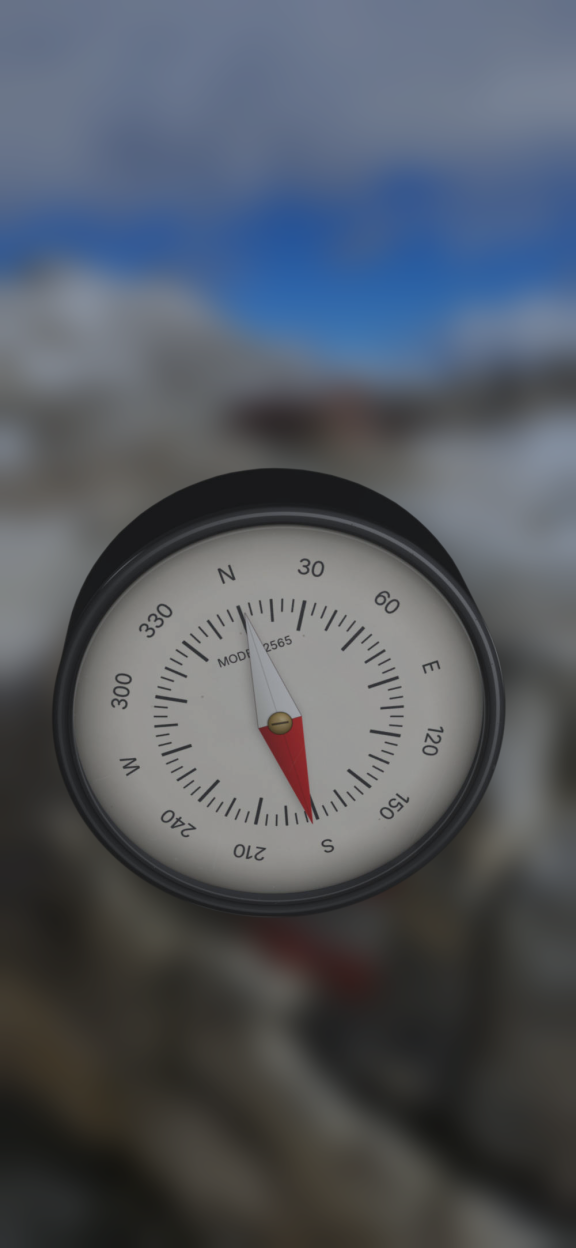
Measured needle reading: 182.5 °
